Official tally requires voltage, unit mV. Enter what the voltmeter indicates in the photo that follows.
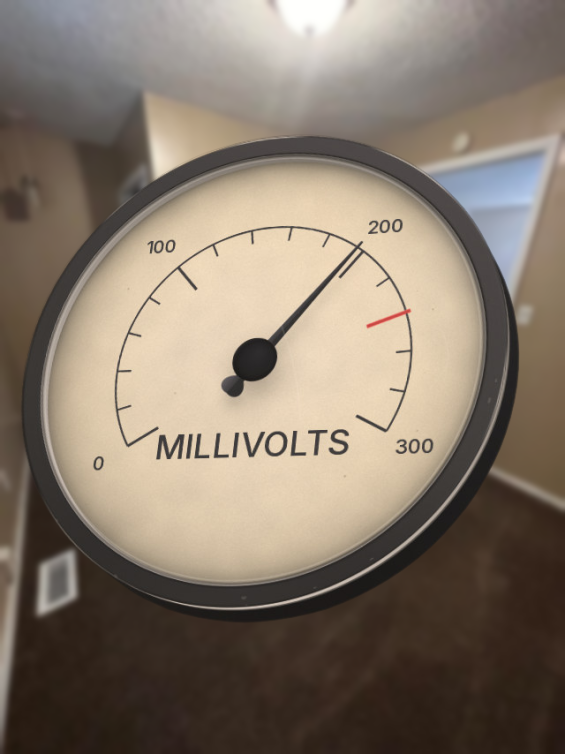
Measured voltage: 200 mV
